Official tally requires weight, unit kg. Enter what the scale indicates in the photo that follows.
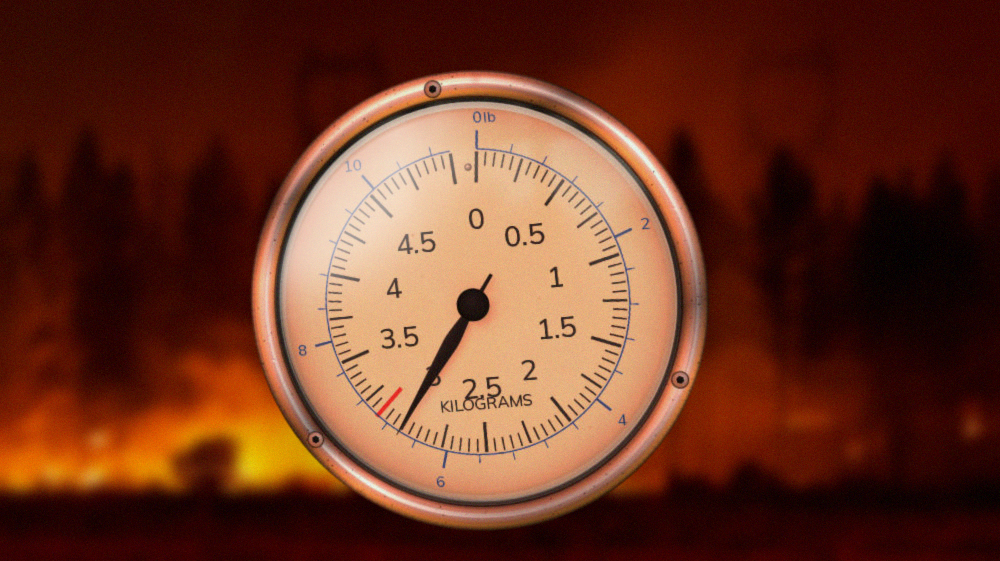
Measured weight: 3 kg
